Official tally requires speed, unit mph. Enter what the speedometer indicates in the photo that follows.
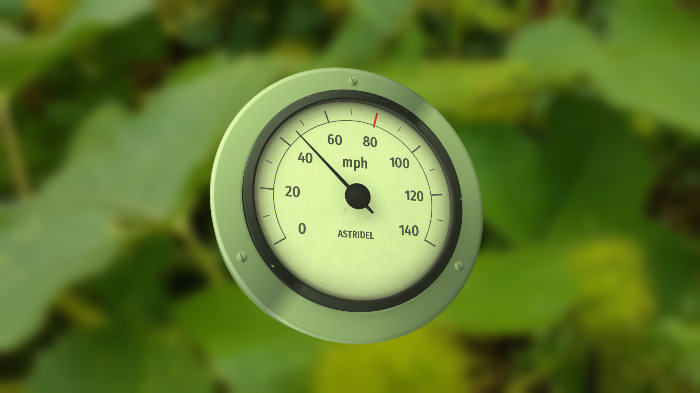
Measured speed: 45 mph
